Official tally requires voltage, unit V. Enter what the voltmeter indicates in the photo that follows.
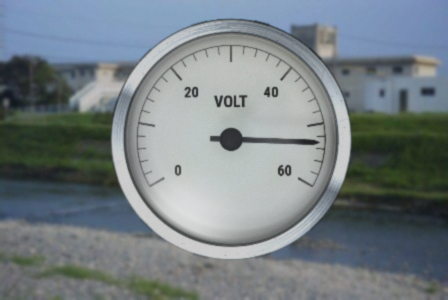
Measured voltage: 53 V
